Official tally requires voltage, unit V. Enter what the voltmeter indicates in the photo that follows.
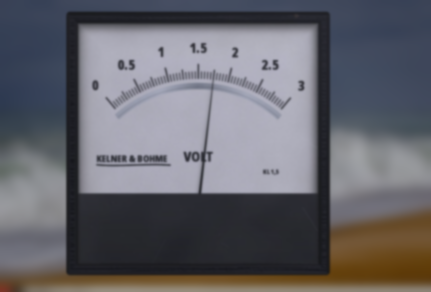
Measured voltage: 1.75 V
